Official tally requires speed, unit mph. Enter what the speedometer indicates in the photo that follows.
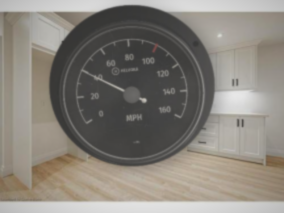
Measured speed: 40 mph
